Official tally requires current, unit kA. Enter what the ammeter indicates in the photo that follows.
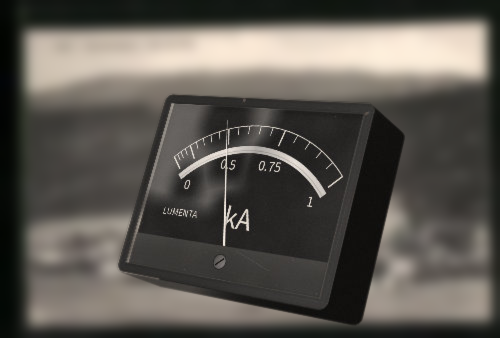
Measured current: 0.5 kA
